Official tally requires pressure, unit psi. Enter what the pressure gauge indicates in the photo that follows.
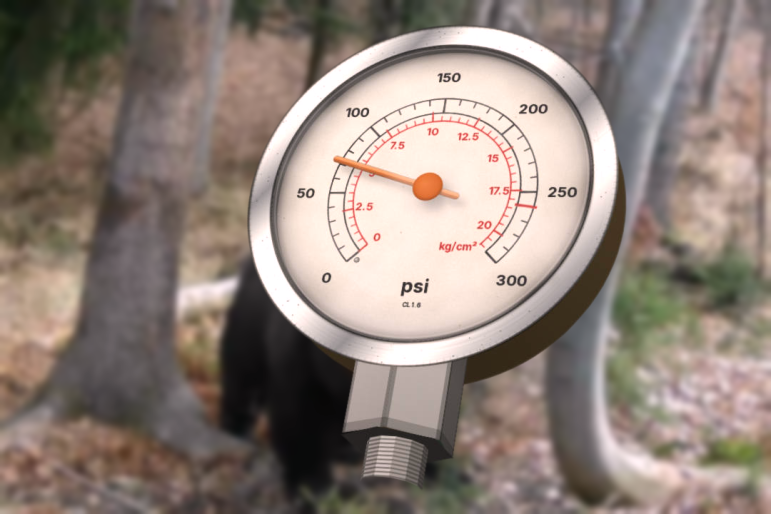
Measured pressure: 70 psi
